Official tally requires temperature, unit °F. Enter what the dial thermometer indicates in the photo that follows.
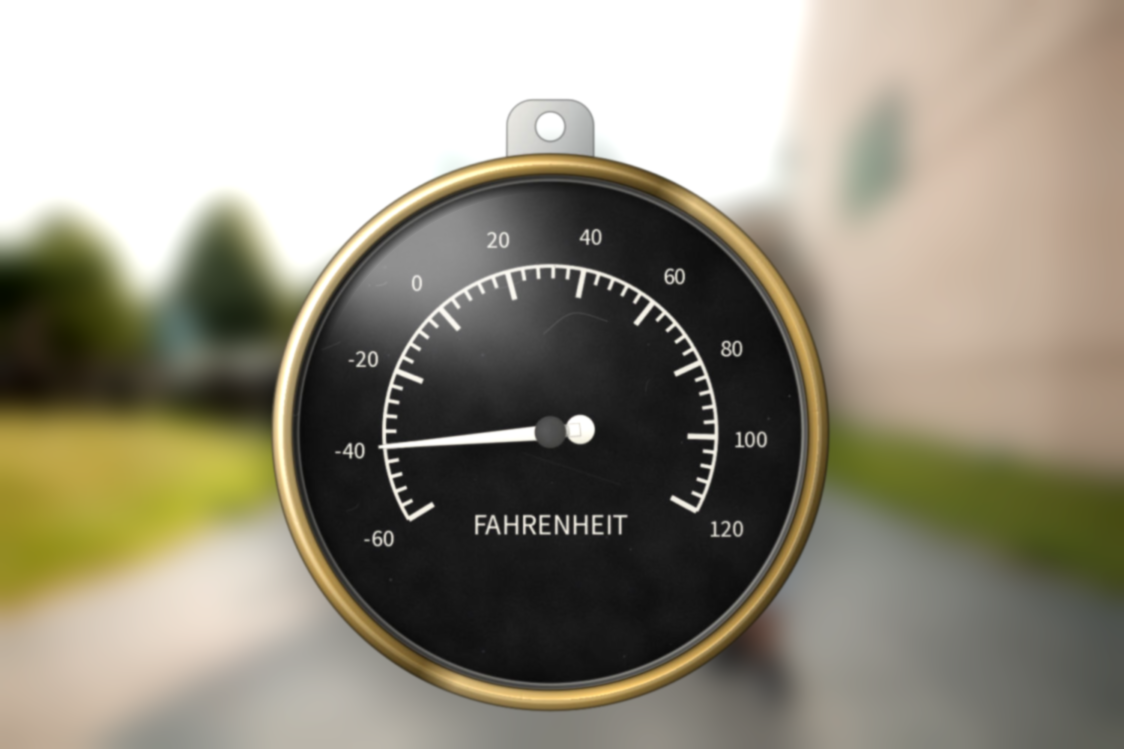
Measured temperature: -40 °F
